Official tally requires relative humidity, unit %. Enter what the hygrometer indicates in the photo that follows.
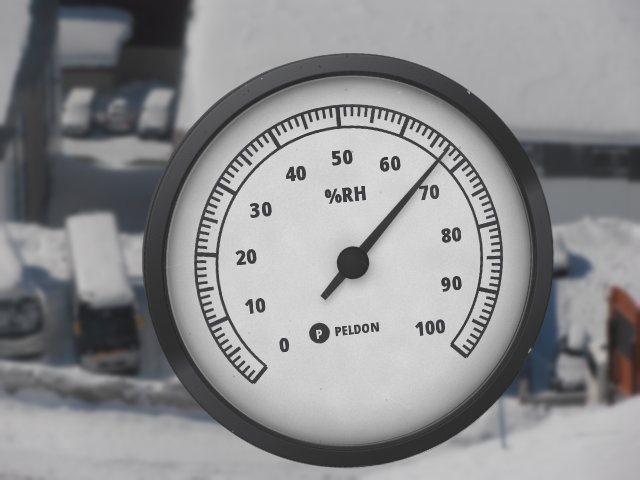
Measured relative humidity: 67 %
